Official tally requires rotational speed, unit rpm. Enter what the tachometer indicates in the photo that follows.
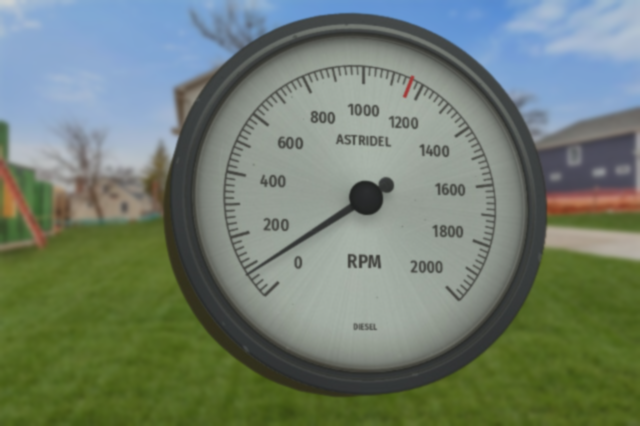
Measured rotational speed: 80 rpm
